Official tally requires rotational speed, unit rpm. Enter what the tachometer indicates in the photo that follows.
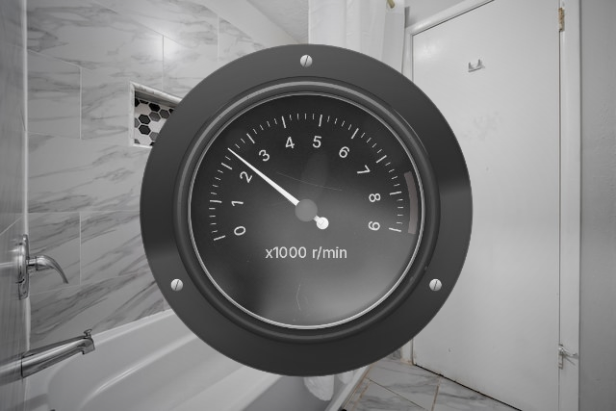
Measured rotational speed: 2400 rpm
